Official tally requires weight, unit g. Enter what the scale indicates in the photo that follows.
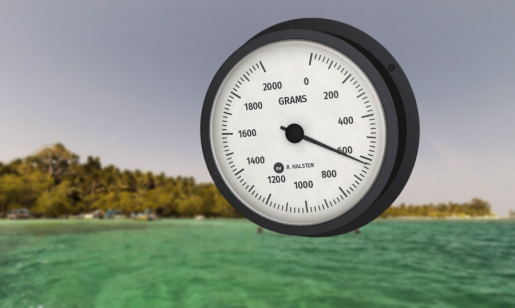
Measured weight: 620 g
